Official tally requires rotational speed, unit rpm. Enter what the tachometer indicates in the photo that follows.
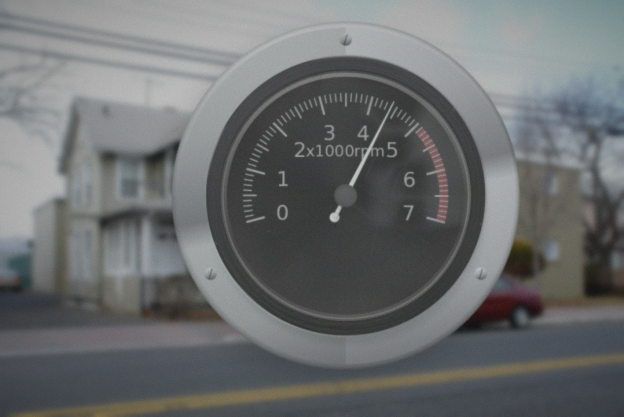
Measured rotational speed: 4400 rpm
